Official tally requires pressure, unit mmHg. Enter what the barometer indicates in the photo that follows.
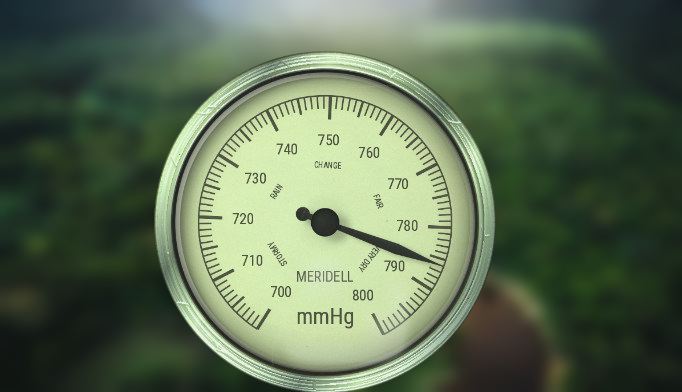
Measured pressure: 786 mmHg
